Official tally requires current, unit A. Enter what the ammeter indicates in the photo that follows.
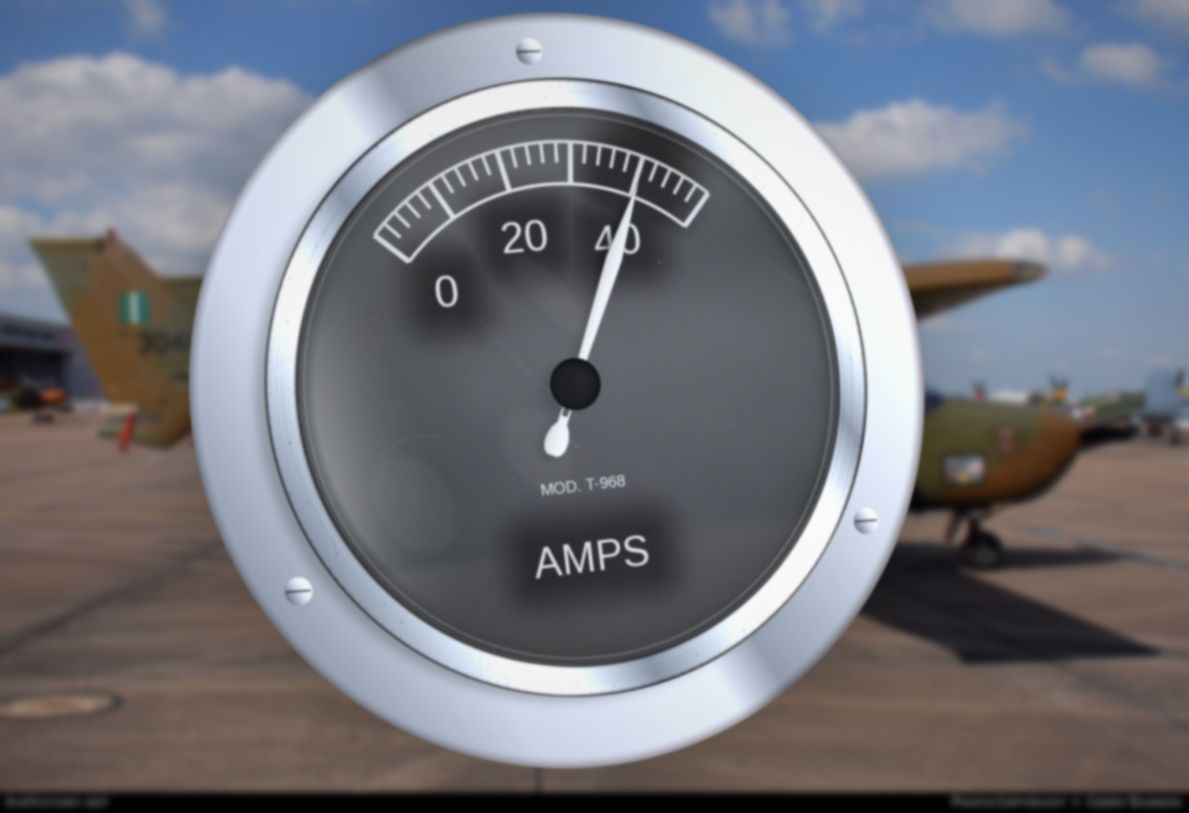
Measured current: 40 A
